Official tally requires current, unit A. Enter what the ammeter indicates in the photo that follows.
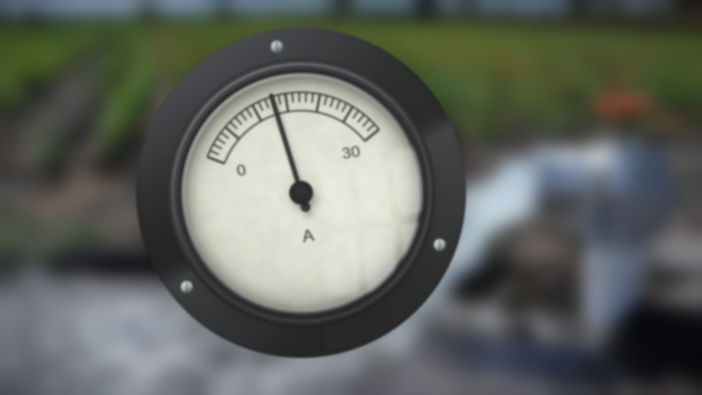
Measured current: 13 A
